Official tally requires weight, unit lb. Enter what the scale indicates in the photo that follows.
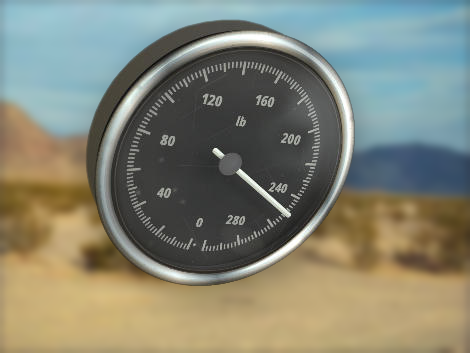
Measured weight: 250 lb
